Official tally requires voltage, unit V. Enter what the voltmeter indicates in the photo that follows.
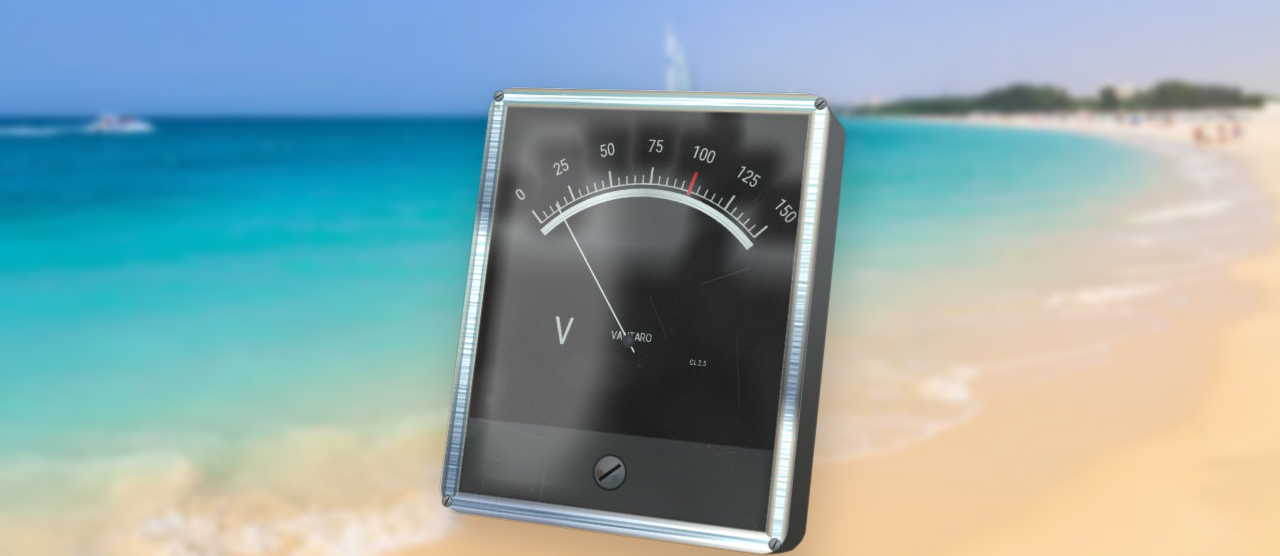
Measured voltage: 15 V
